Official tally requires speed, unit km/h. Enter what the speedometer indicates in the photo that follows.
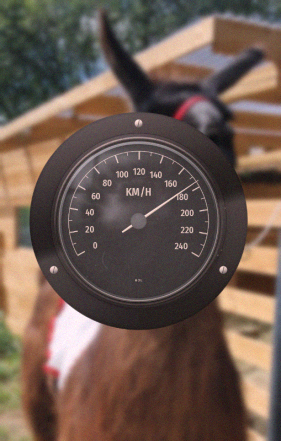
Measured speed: 175 km/h
